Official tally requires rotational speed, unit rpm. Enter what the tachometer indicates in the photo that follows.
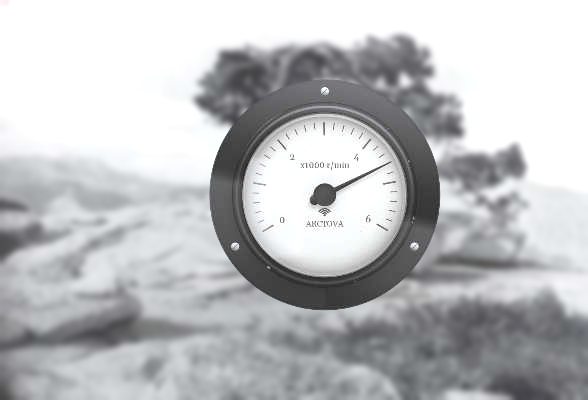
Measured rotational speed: 4600 rpm
